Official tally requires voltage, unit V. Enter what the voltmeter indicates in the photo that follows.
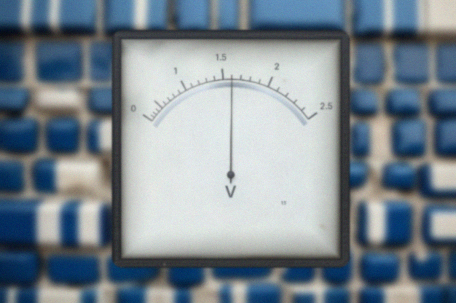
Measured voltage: 1.6 V
